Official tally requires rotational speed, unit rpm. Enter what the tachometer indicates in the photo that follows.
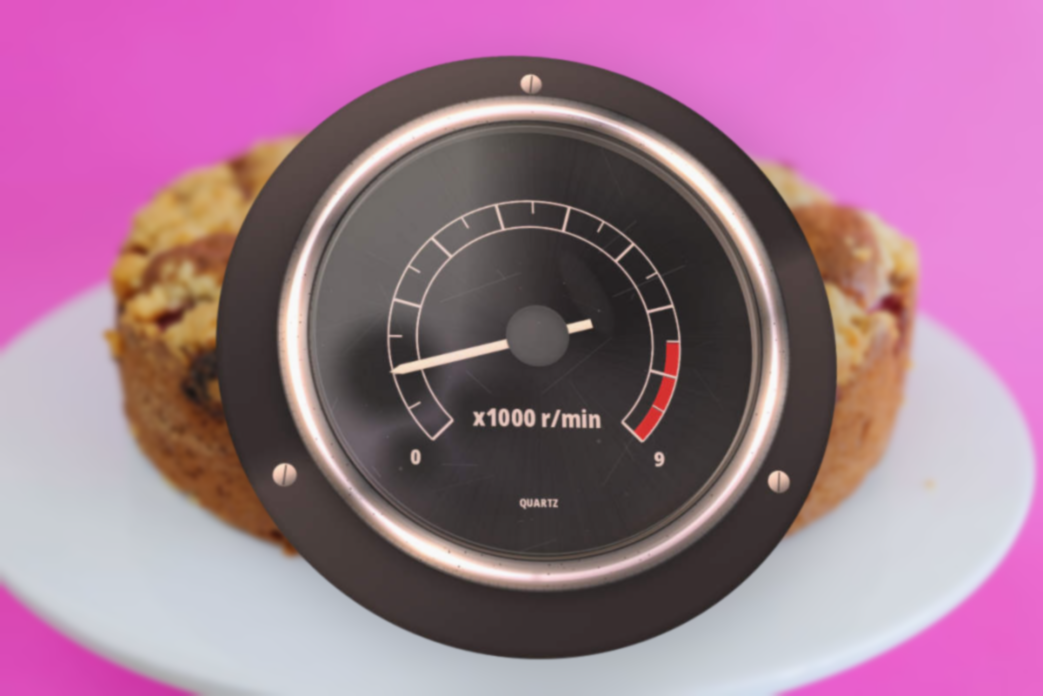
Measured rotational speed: 1000 rpm
